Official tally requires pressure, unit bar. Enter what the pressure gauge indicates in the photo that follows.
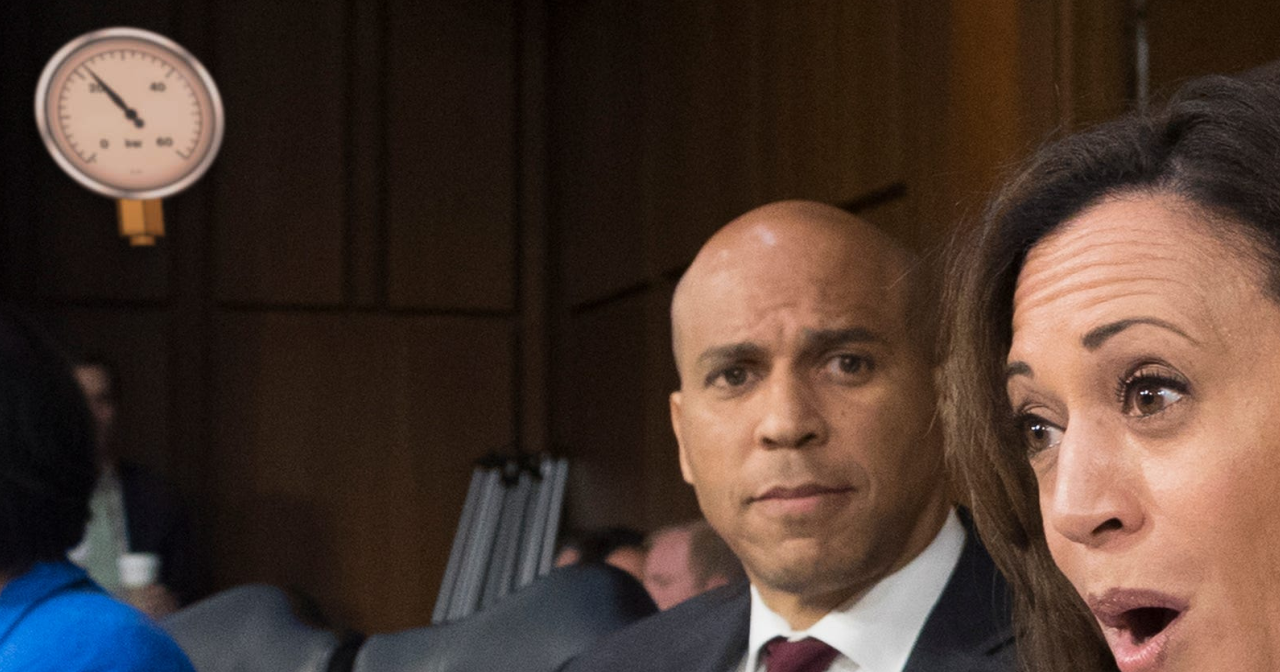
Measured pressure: 22 bar
